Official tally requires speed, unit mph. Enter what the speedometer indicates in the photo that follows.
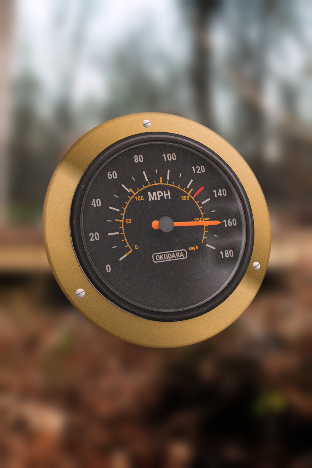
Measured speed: 160 mph
